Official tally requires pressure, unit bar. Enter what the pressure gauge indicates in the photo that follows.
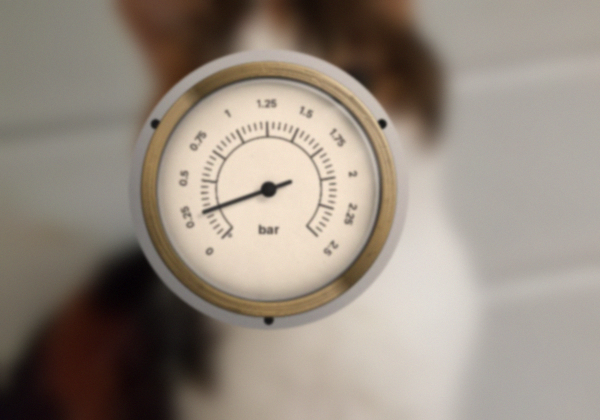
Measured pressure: 0.25 bar
